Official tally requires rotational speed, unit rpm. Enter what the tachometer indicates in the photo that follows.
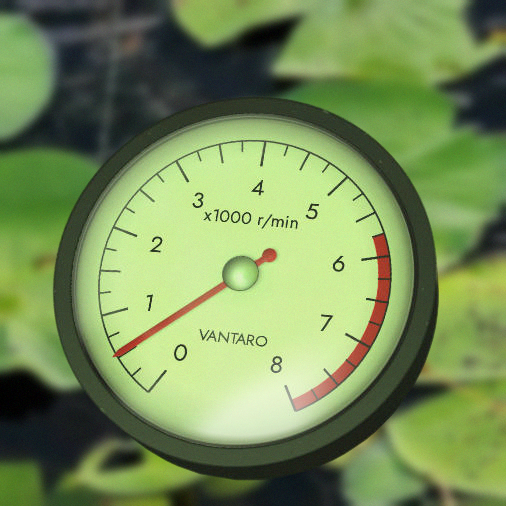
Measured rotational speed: 500 rpm
